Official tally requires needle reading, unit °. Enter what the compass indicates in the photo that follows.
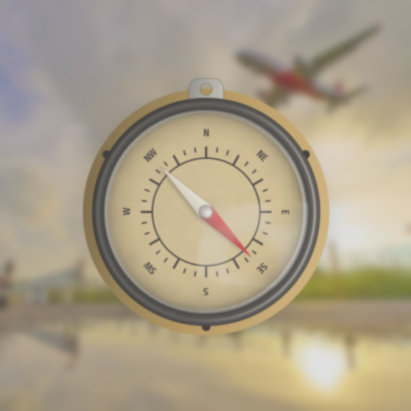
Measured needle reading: 135 °
